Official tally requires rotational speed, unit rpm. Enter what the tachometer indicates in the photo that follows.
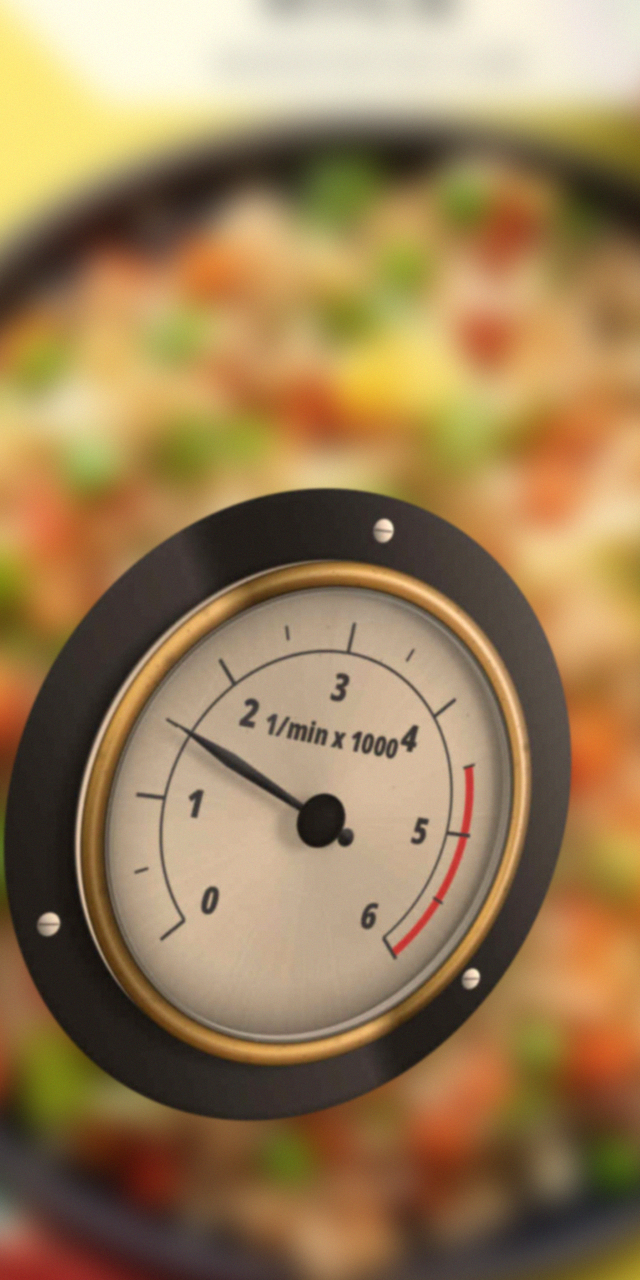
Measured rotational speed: 1500 rpm
